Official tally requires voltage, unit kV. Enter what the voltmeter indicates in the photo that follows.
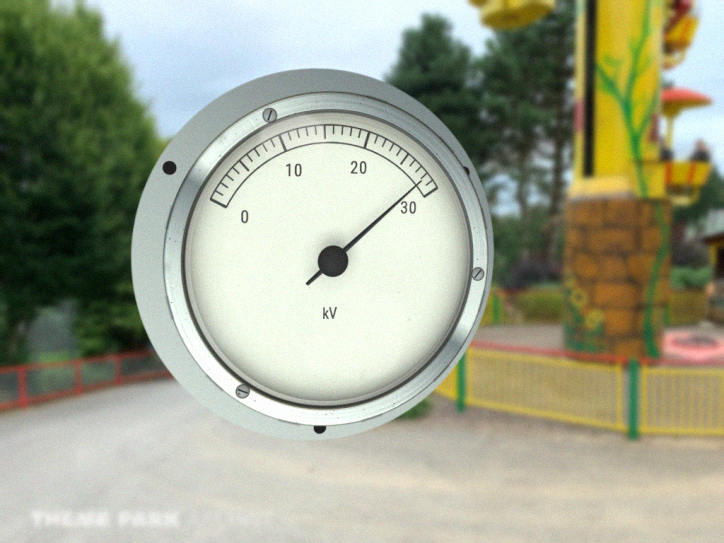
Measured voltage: 28 kV
